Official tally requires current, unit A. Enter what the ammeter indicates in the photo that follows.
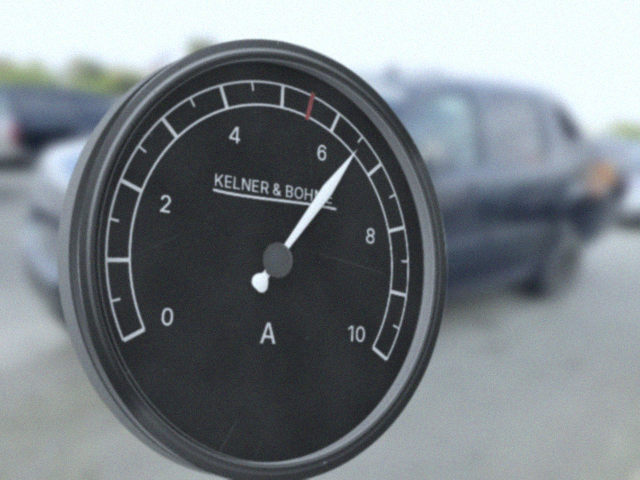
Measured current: 6.5 A
